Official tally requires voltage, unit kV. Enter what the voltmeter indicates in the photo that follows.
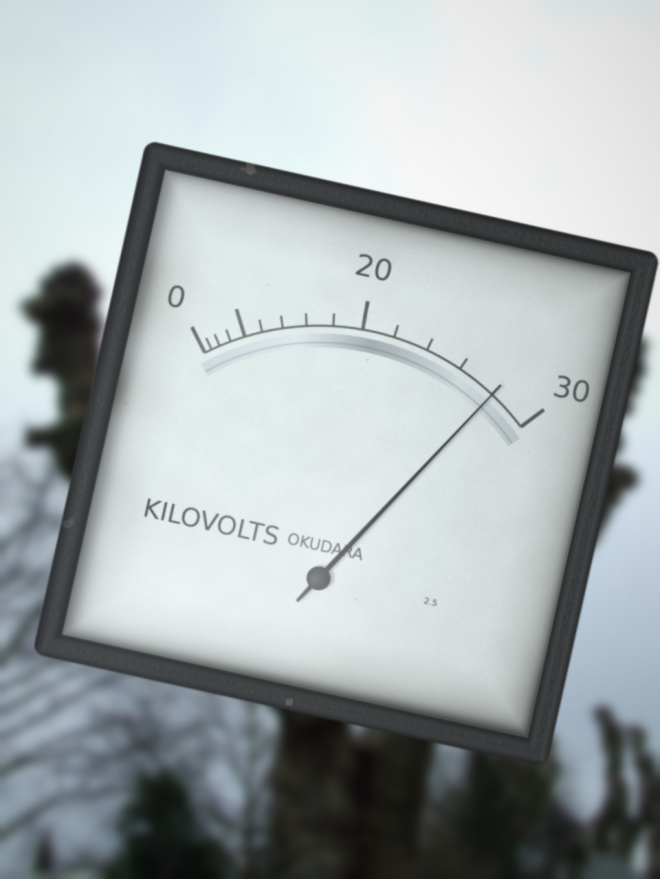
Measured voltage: 28 kV
